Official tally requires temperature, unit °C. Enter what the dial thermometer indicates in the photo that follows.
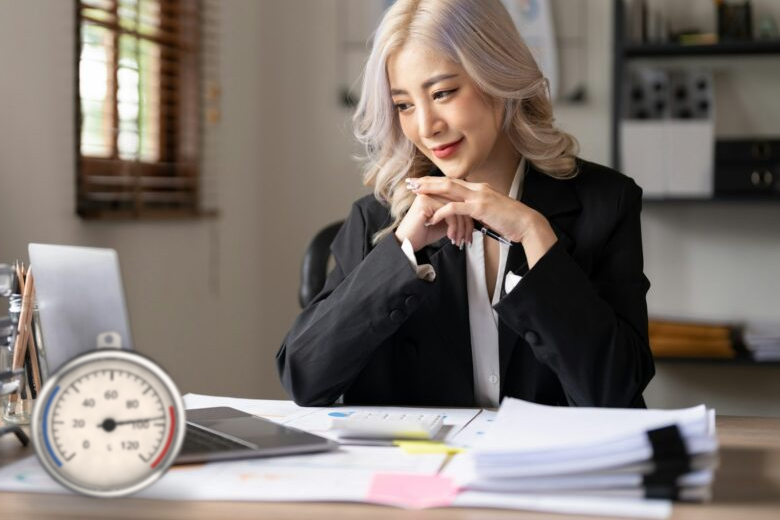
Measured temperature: 96 °C
